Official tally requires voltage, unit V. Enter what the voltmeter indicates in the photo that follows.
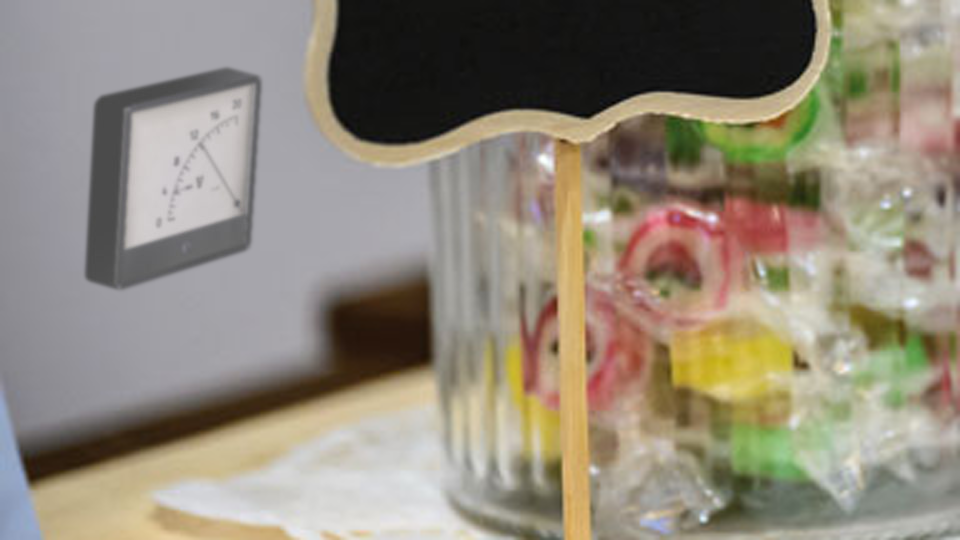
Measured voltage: 12 V
